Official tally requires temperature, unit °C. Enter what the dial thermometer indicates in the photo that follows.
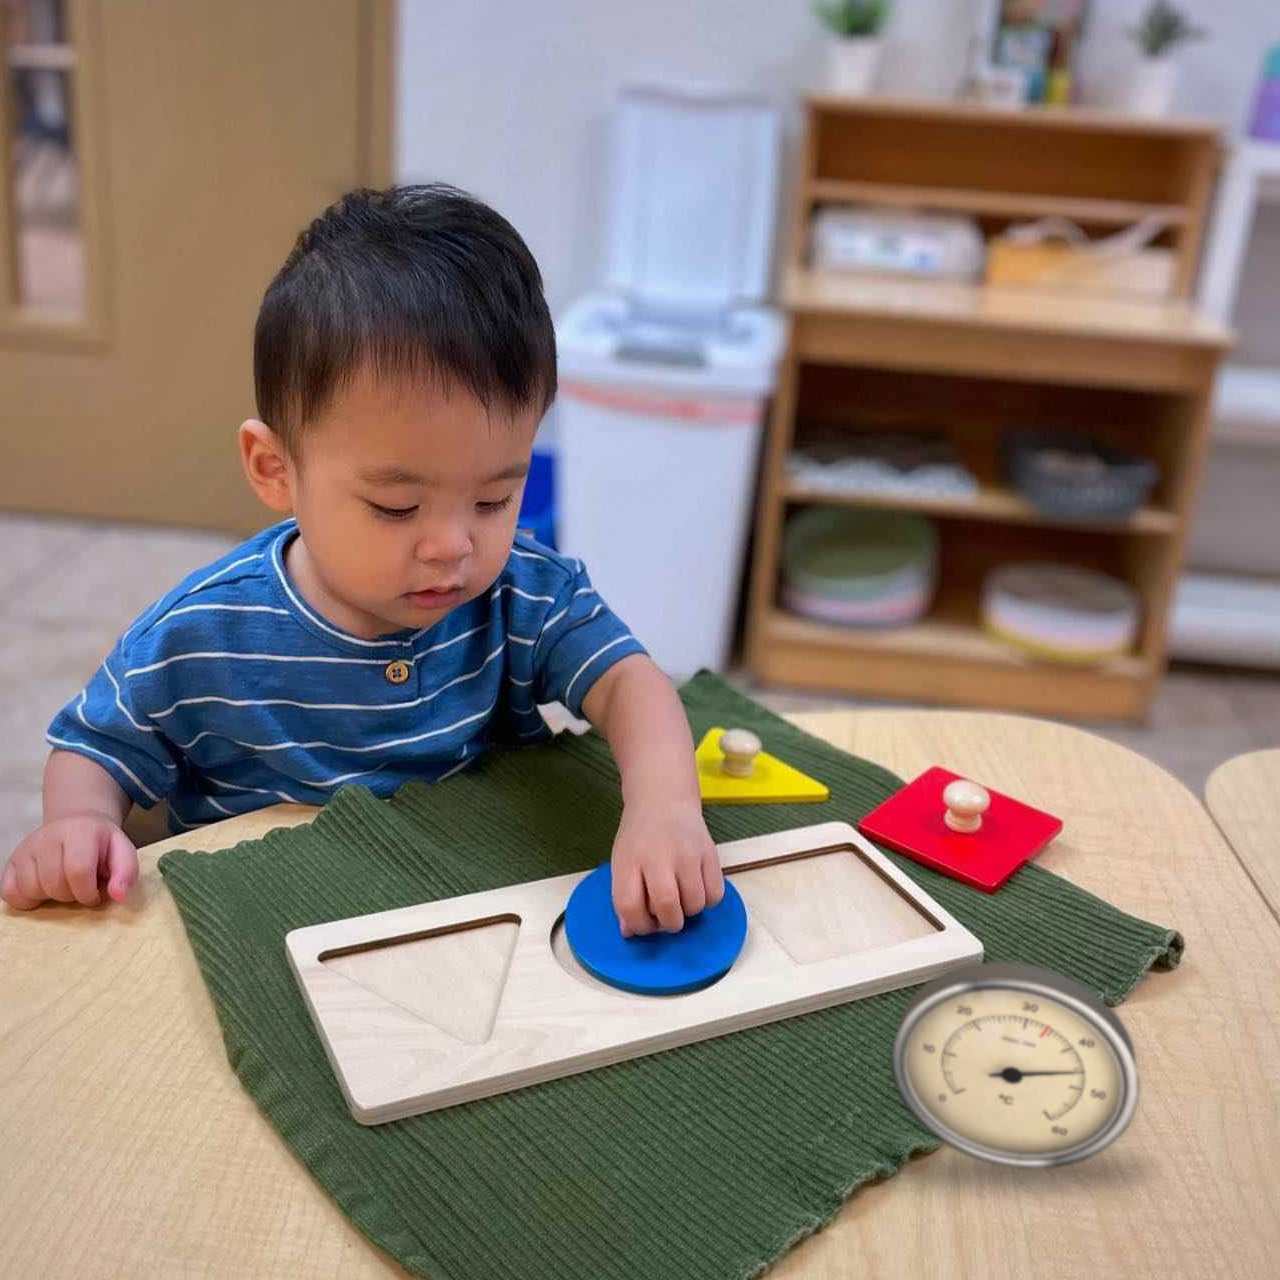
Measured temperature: 45 °C
